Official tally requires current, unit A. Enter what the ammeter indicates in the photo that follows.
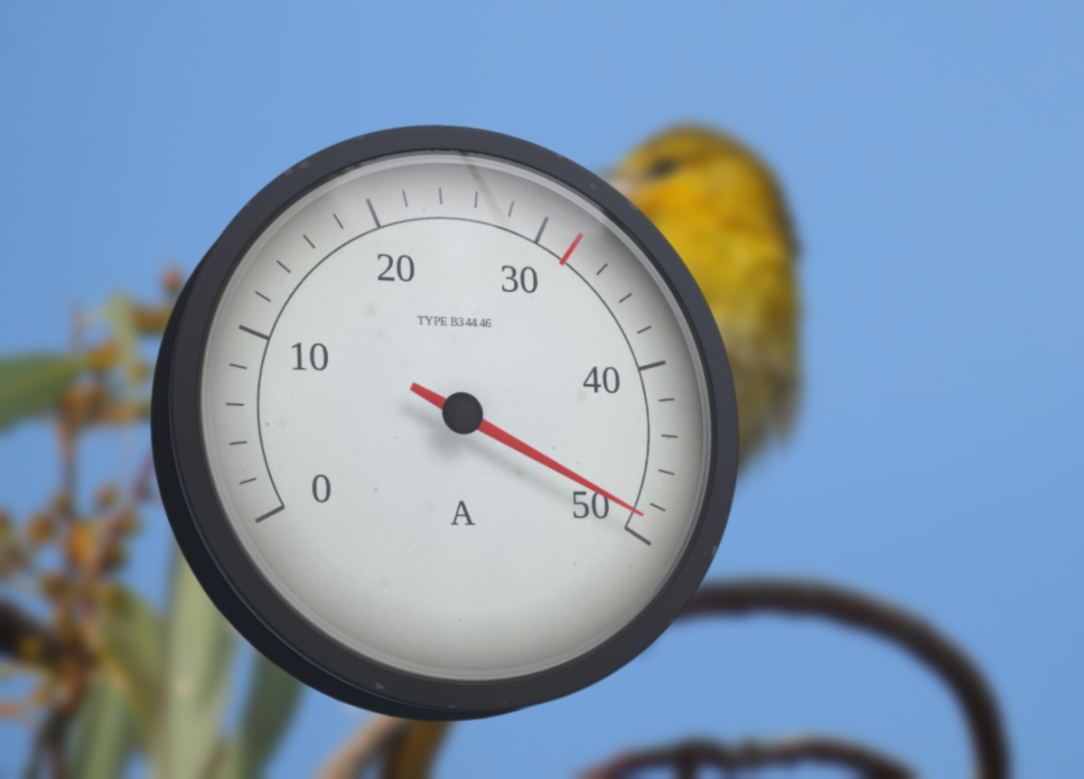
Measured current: 49 A
